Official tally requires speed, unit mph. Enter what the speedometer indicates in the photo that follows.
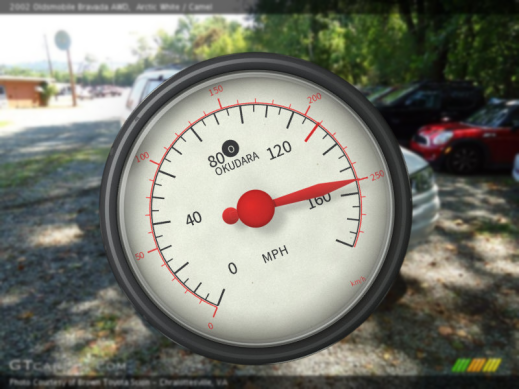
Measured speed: 155 mph
